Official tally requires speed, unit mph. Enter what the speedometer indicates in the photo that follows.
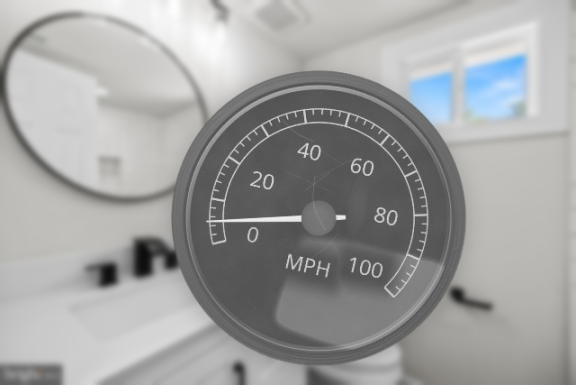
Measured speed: 5 mph
